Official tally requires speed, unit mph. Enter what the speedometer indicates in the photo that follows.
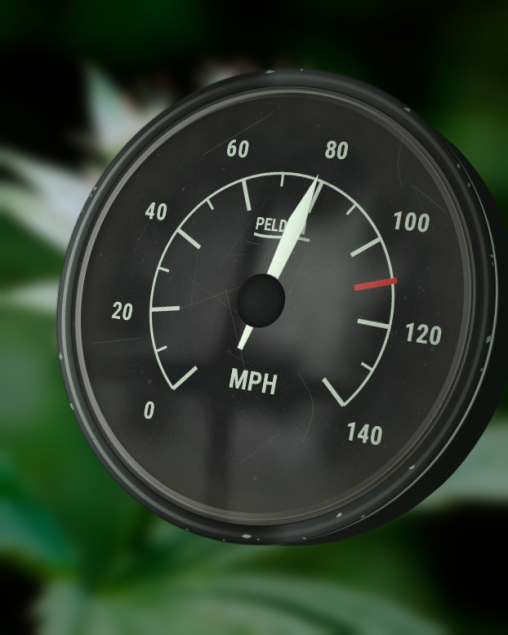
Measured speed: 80 mph
